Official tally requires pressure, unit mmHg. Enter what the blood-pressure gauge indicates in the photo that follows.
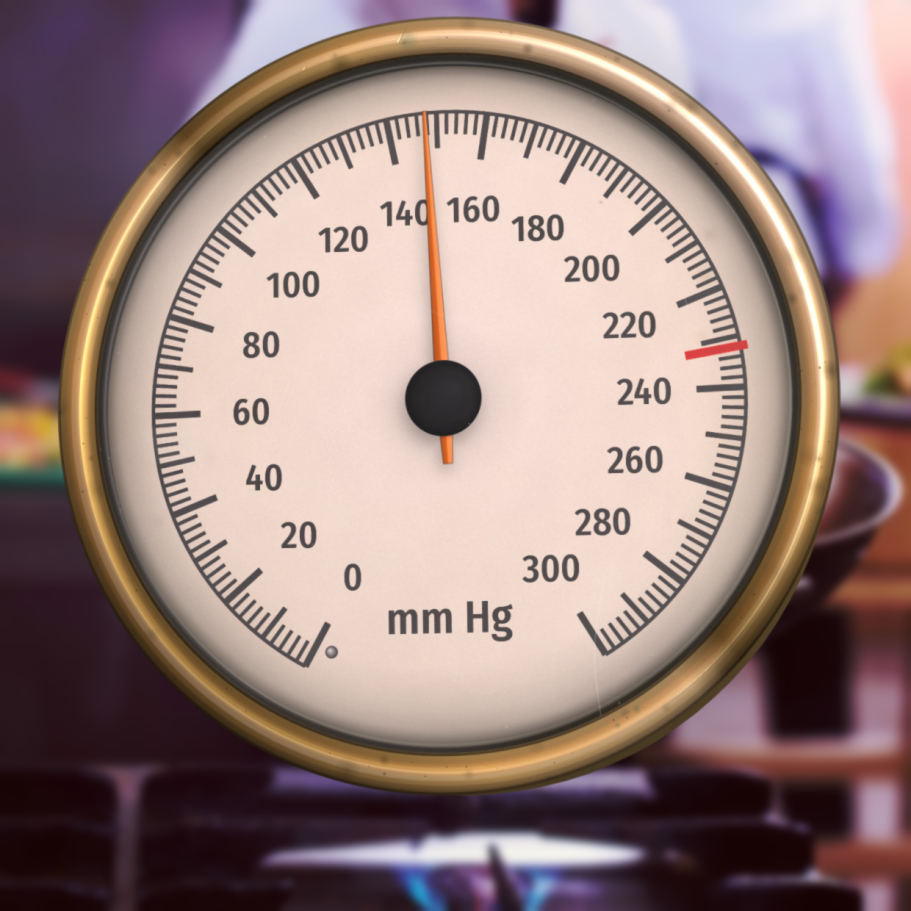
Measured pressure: 148 mmHg
